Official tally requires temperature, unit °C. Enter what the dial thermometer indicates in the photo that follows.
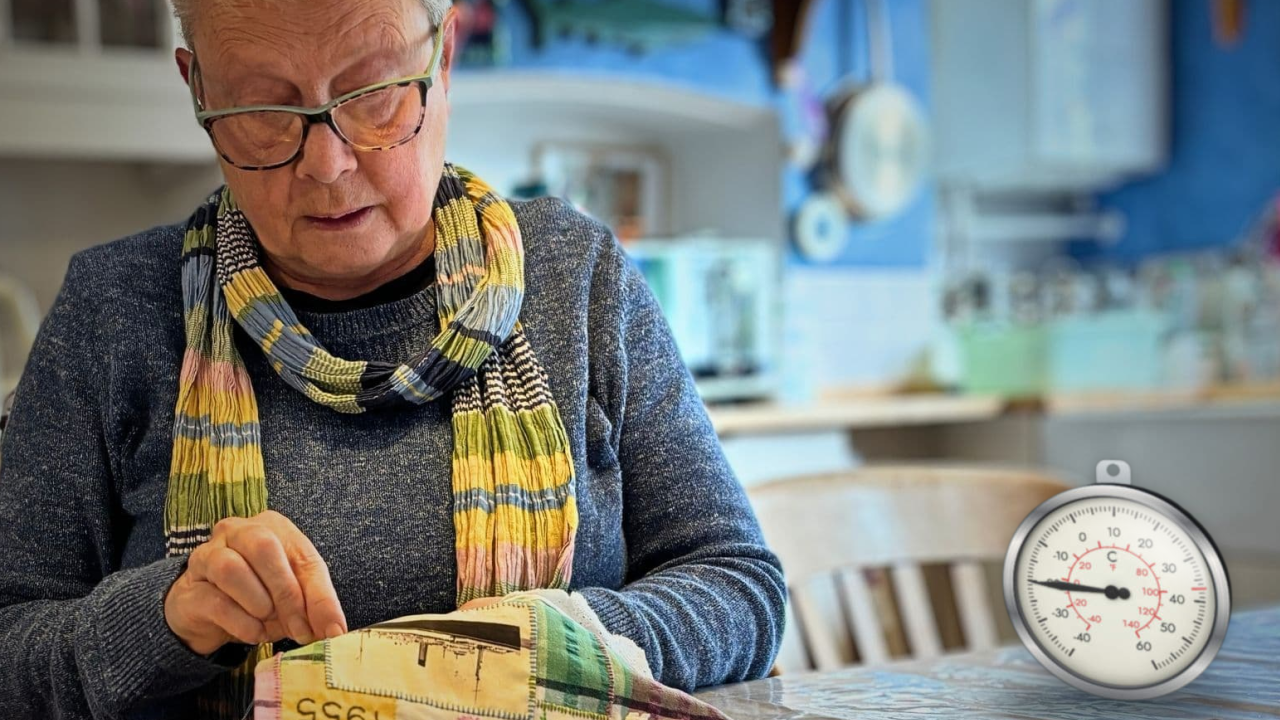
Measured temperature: -20 °C
